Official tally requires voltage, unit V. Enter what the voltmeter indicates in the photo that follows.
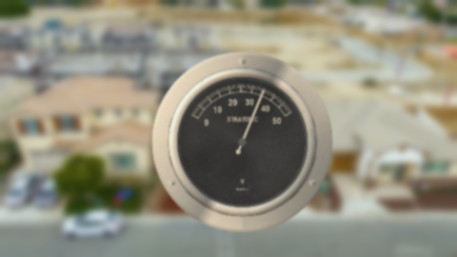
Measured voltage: 35 V
